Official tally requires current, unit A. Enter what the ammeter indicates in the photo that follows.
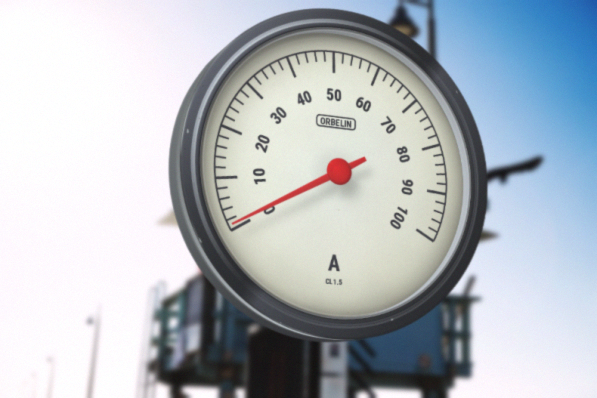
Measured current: 1 A
